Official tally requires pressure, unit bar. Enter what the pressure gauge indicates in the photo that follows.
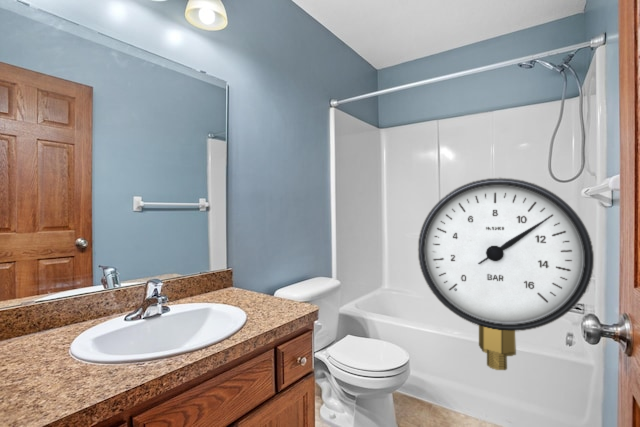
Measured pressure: 11 bar
